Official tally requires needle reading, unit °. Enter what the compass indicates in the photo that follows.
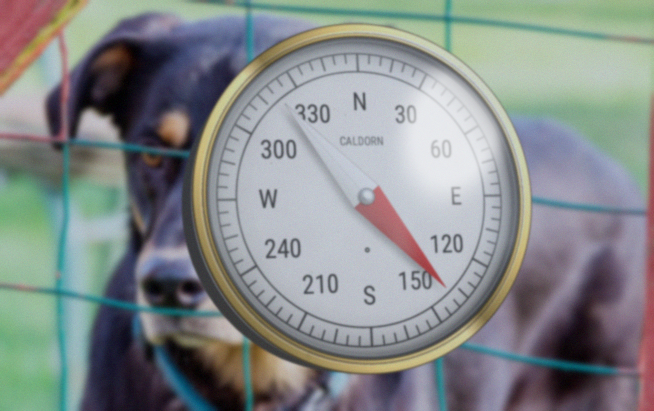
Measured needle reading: 140 °
